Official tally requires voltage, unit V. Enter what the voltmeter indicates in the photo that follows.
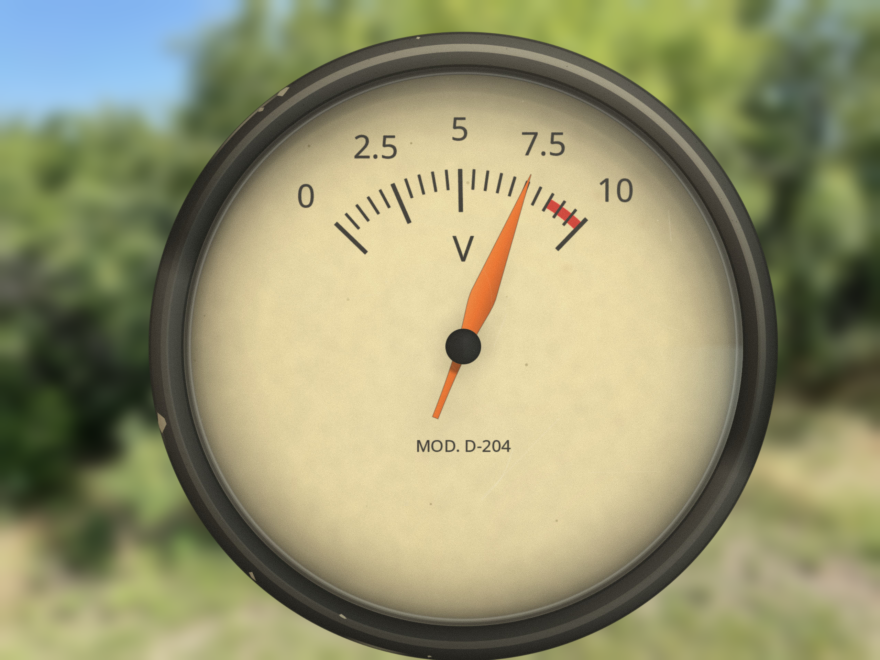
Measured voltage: 7.5 V
